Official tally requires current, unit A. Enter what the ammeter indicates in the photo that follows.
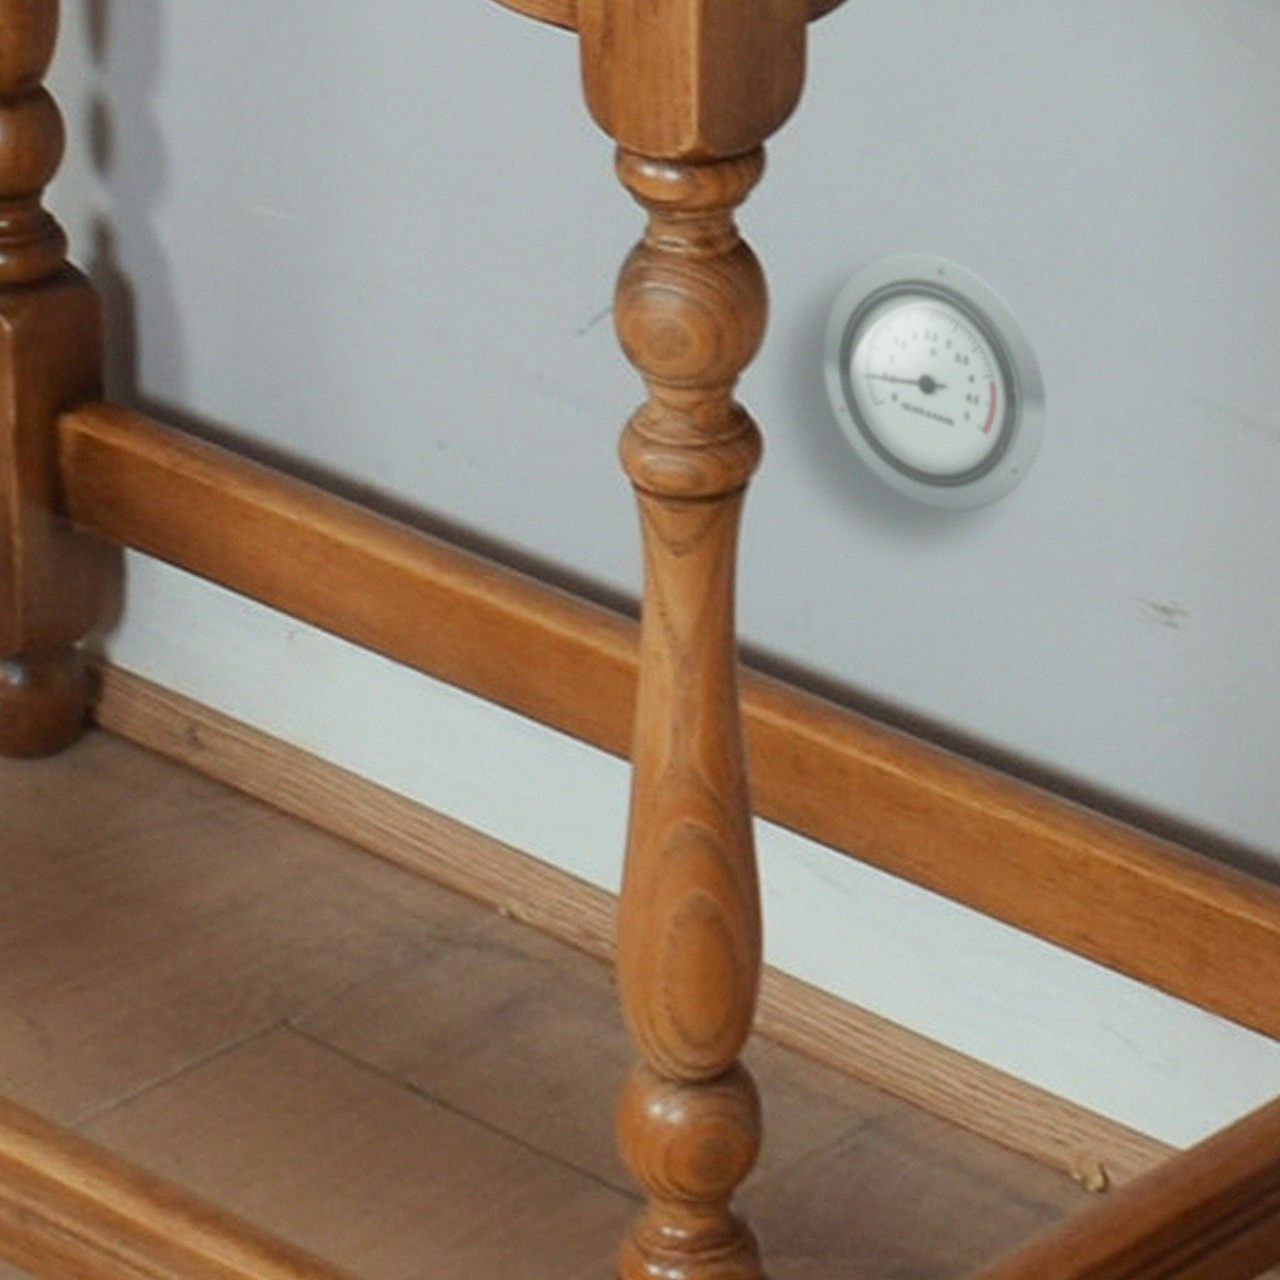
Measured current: 0.5 A
